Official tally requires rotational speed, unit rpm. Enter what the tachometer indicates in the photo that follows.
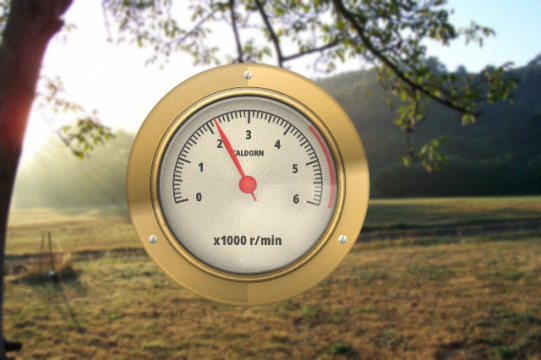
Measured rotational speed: 2200 rpm
